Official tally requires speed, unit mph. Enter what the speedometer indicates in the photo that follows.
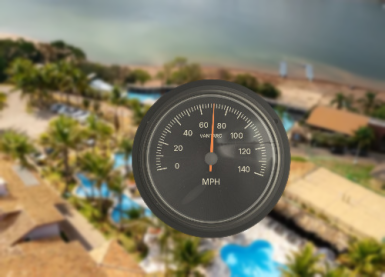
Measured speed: 70 mph
